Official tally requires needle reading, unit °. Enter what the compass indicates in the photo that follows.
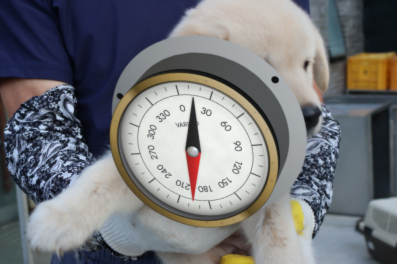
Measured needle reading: 195 °
